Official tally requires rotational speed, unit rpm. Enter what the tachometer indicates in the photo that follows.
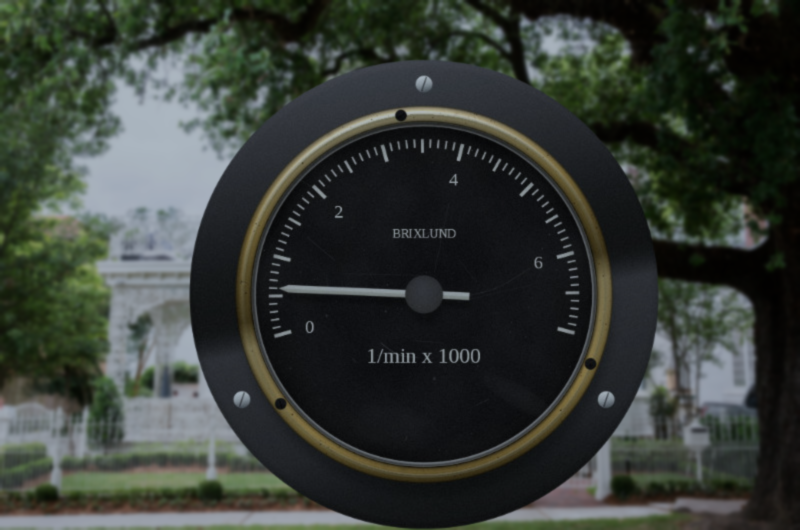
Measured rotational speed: 600 rpm
